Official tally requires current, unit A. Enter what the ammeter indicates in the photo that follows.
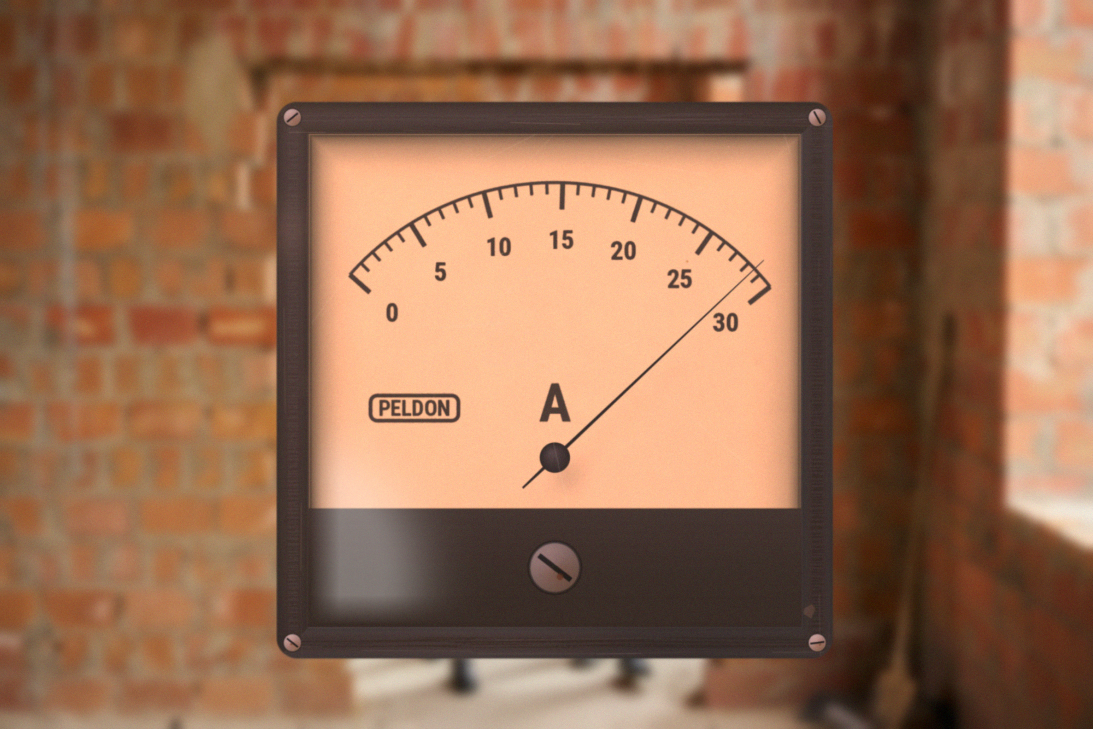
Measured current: 28.5 A
